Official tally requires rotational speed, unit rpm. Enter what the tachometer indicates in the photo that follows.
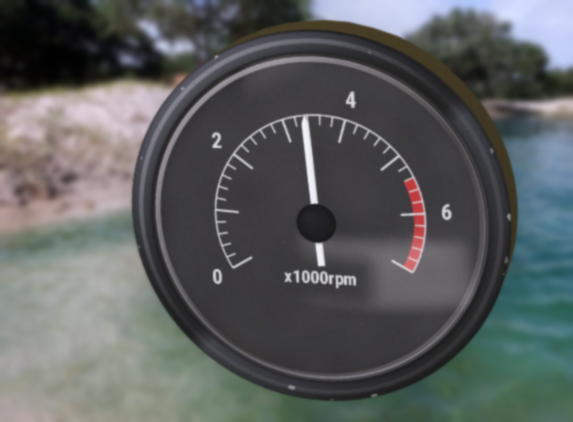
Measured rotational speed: 3400 rpm
